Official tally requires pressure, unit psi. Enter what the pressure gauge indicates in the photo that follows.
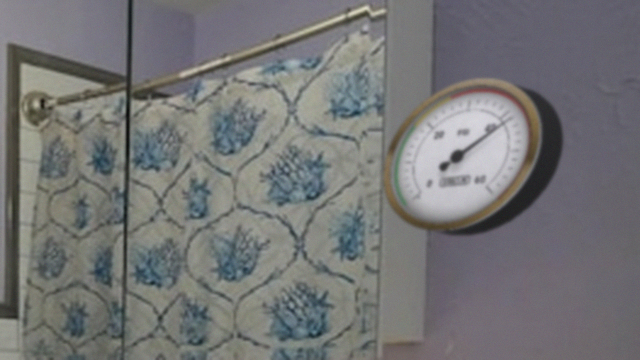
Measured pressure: 42 psi
